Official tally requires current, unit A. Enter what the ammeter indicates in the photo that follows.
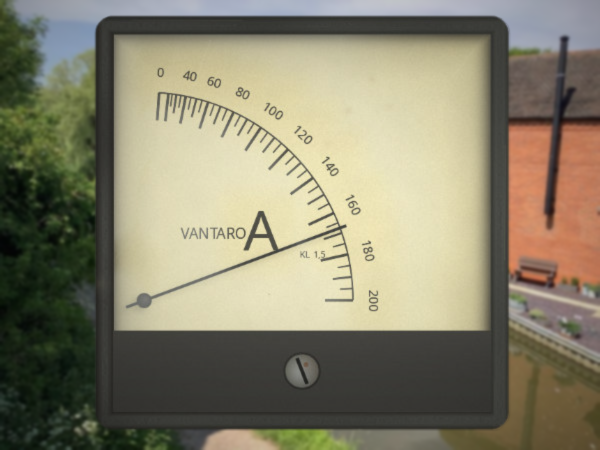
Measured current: 167.5 A
